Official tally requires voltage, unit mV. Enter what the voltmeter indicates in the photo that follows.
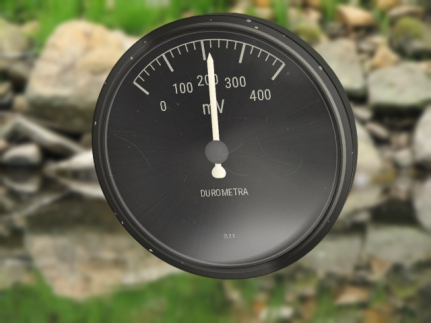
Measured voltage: 220 mV
